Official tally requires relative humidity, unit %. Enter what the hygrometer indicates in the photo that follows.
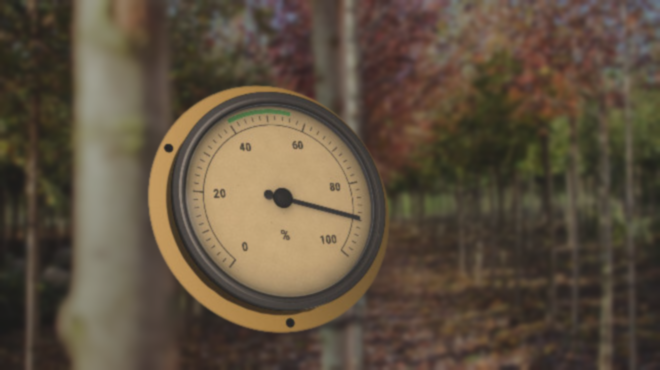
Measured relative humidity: 90 %
